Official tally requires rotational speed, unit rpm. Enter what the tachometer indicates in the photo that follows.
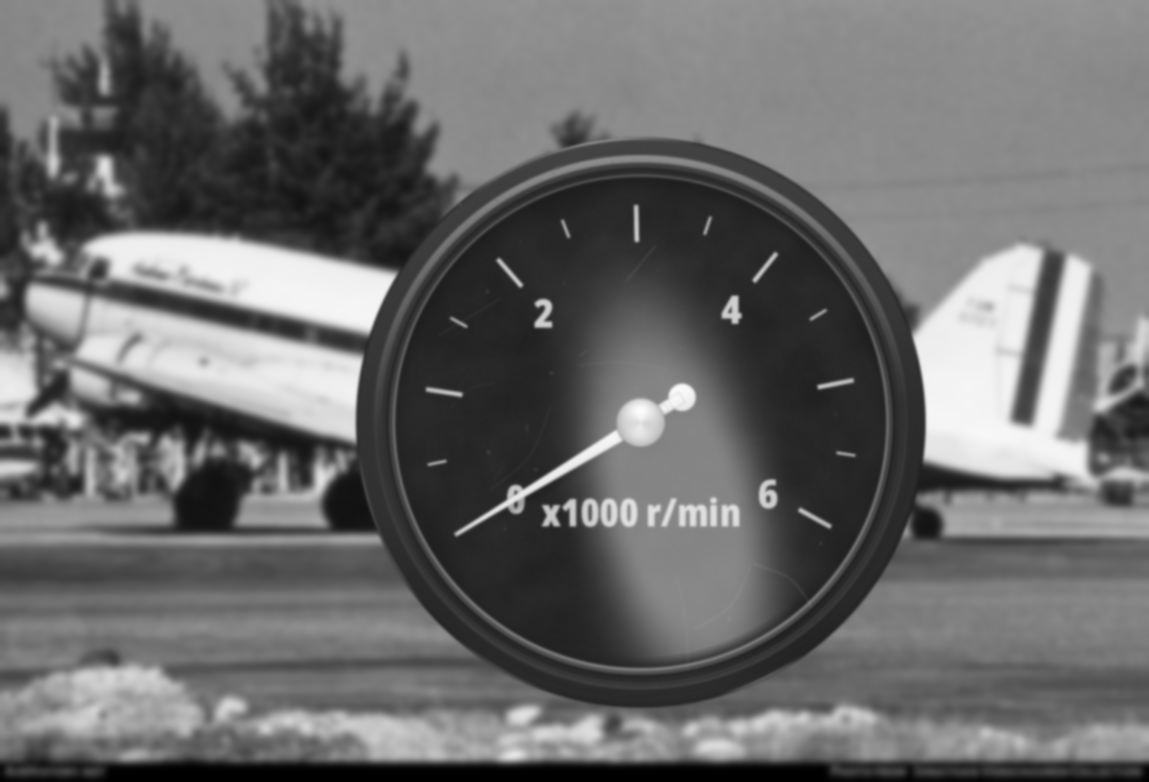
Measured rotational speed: 0 rpm
